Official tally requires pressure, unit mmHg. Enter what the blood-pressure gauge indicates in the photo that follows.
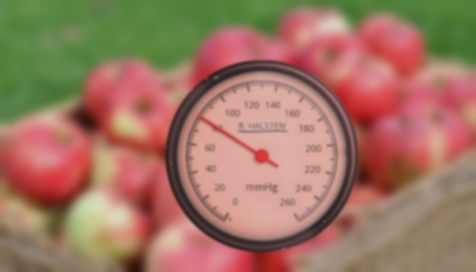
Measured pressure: 80 mmHg
